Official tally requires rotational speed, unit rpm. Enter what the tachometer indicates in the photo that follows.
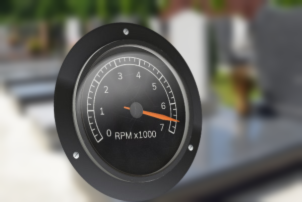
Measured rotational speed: 6600 rpm
